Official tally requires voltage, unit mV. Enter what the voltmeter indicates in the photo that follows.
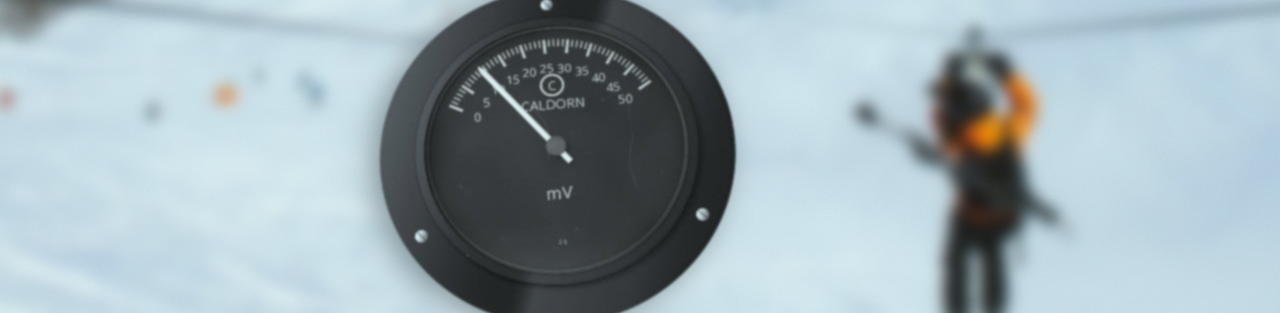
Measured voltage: 10 mV
